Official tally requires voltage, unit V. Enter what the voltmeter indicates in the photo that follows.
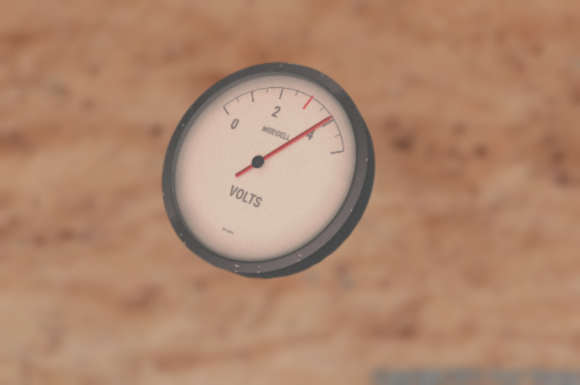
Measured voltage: 4 V
